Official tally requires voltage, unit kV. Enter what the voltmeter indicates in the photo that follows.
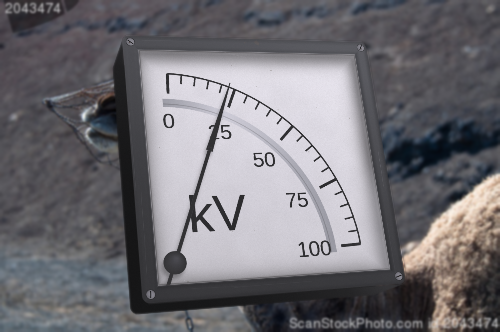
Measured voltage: 22.5 kV
